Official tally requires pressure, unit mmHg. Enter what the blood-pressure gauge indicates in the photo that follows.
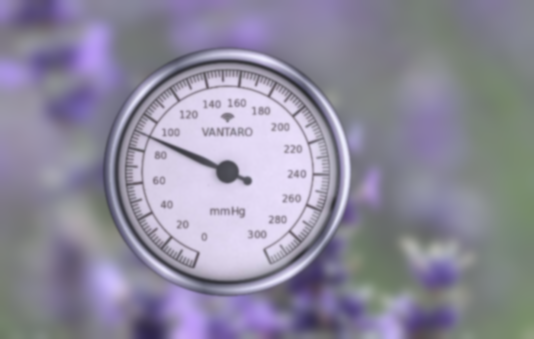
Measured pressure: 90 mmHg
